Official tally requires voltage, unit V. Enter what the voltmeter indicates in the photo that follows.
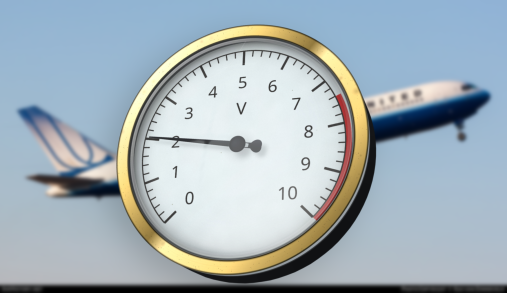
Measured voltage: 2 V
